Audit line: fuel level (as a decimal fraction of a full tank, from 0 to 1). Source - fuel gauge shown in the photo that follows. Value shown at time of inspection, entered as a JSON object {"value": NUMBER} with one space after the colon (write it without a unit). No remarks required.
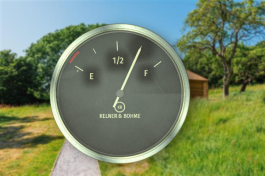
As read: {"value": 0.75}
